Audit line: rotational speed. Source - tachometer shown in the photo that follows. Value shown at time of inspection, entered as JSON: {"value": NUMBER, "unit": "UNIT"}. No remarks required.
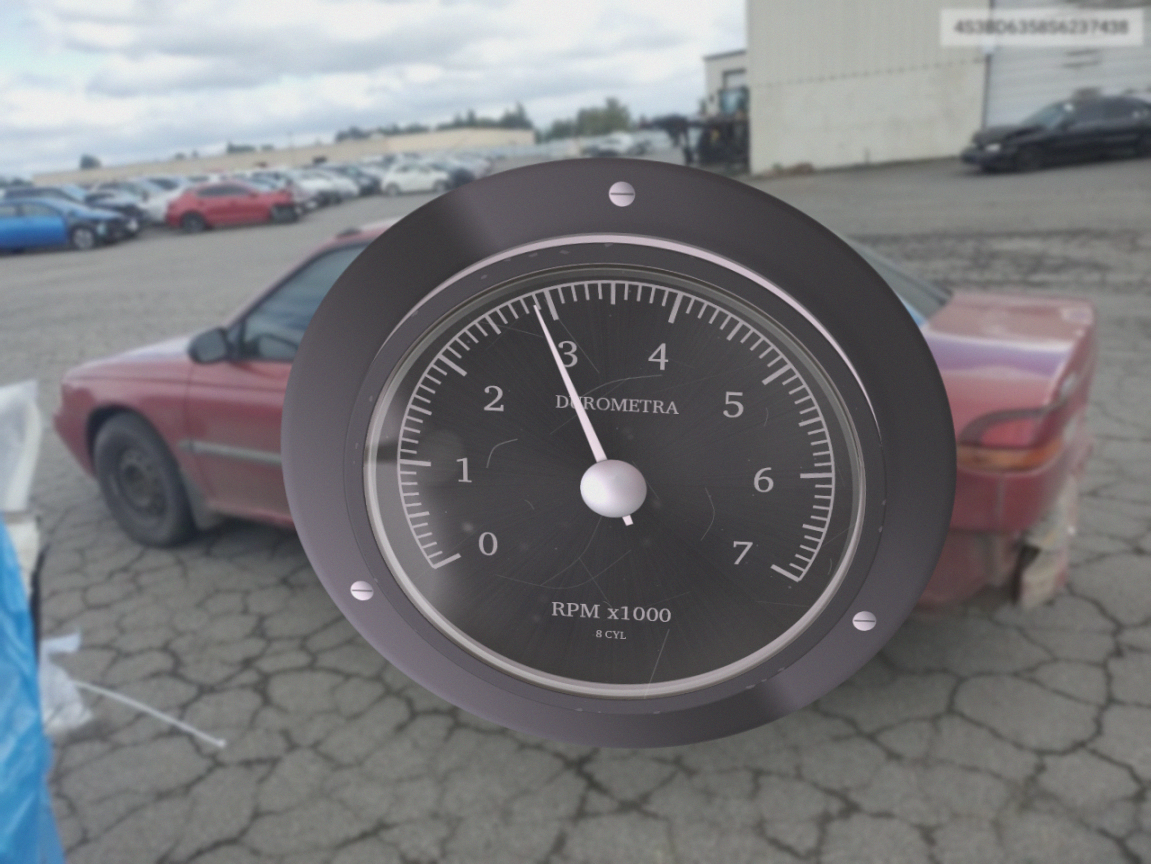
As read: {"value": 2900, "unit": "rpm"}
